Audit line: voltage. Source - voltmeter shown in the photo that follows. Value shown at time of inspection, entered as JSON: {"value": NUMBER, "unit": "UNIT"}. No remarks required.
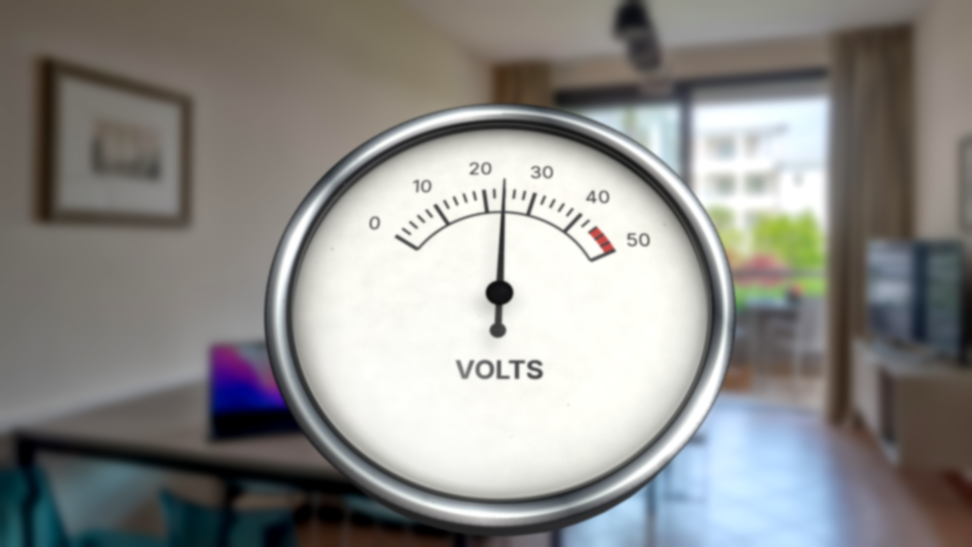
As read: {"value": 24, "unit": "V"}
